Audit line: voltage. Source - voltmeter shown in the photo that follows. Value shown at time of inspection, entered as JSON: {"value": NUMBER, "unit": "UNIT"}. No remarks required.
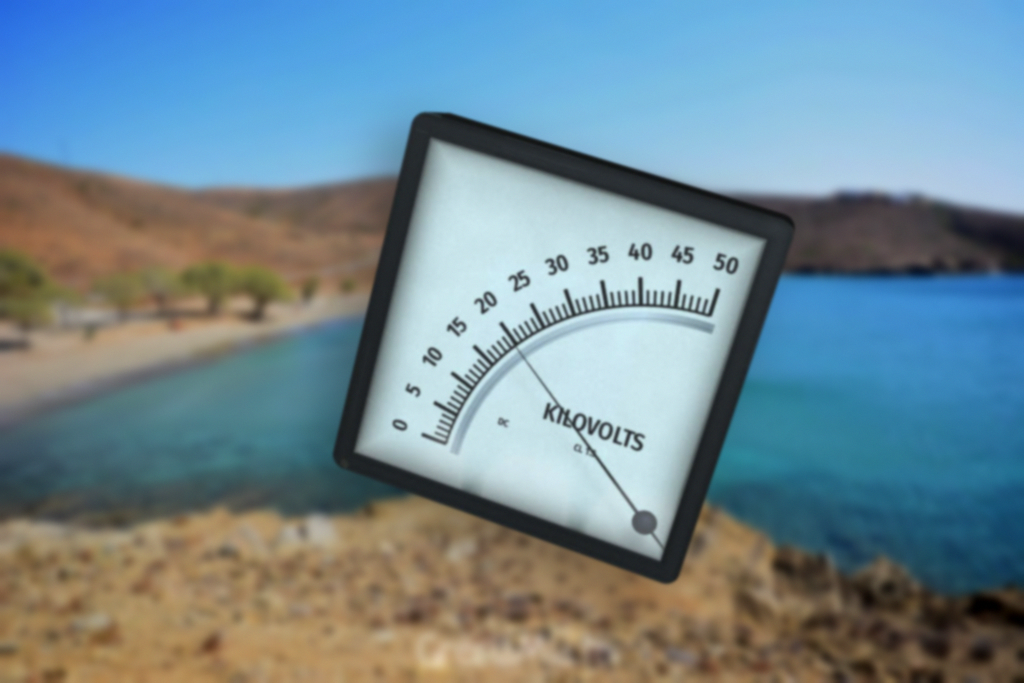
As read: {"value": 20, "unit": "kV"}
